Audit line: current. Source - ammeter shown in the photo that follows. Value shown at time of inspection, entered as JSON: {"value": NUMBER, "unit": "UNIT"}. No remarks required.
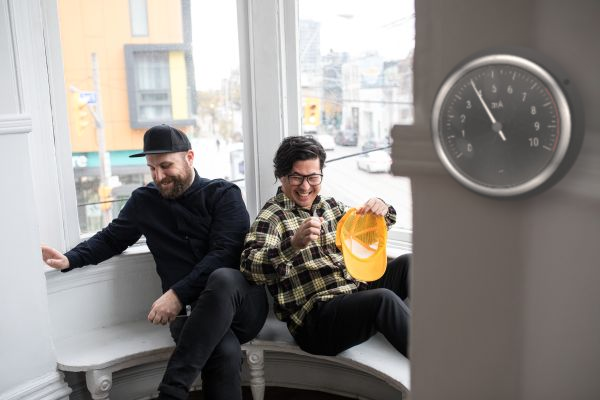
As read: {"value": 4, "unit": "mA"}
